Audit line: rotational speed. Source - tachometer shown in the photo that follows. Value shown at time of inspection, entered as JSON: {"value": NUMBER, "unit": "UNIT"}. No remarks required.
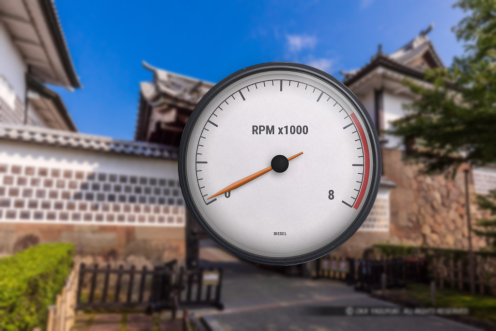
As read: {"value": 100, "unit": "rpm"}
